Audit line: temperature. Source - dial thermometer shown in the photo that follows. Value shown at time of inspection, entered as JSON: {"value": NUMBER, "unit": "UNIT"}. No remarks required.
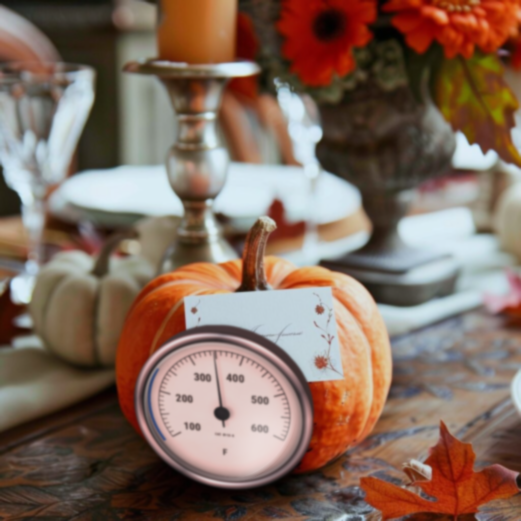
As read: {"value": 350, "unit": "°F"}
